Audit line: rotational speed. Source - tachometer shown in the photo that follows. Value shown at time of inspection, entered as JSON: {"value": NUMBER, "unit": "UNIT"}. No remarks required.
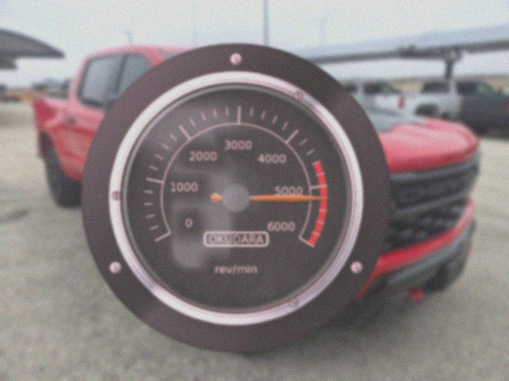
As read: {"value": 5200, "unit": "rpm"}
